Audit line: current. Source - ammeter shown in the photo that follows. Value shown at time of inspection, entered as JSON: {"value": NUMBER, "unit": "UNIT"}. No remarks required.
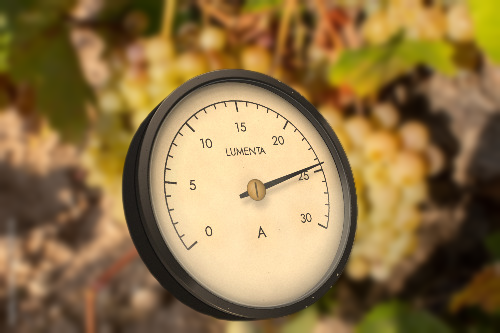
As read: {"value": 24.5, "unit": "A"}
